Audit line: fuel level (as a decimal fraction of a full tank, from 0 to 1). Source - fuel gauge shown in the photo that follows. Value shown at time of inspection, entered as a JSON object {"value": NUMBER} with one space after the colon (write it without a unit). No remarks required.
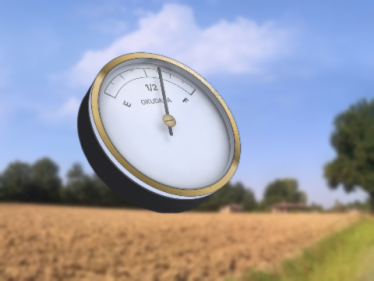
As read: {"value": 0.625}
